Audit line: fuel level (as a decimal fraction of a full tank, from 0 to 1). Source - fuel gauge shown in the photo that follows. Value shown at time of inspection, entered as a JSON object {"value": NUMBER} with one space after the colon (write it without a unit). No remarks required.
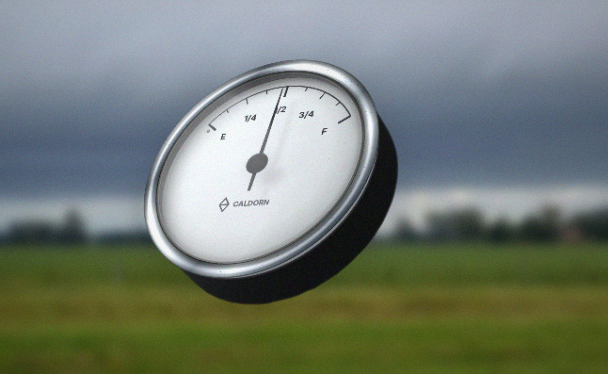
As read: {"value": 0.5}
